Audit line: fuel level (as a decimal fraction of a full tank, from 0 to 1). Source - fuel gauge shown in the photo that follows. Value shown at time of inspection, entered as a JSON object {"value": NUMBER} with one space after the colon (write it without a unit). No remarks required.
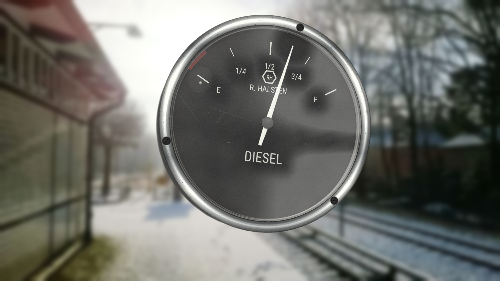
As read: {"value": 0.625}
